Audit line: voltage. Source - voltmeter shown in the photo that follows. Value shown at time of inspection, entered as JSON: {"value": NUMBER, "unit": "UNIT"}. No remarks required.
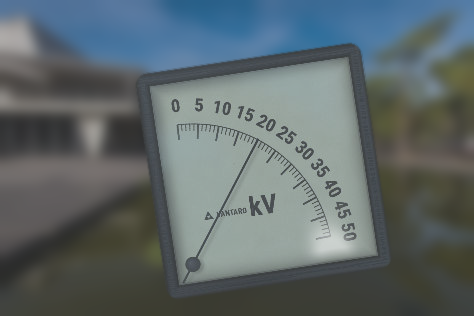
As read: {"value": 20, "unit": "kV"}
